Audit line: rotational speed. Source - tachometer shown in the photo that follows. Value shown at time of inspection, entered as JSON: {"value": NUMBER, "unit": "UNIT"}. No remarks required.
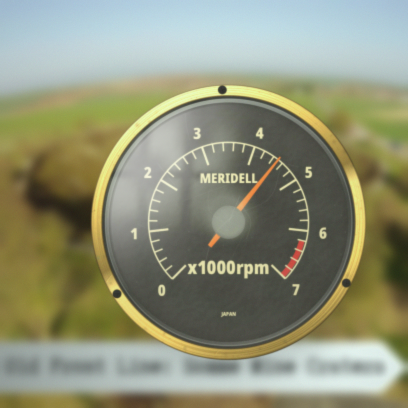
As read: {"value": 4500, "unit": "rpm"}
